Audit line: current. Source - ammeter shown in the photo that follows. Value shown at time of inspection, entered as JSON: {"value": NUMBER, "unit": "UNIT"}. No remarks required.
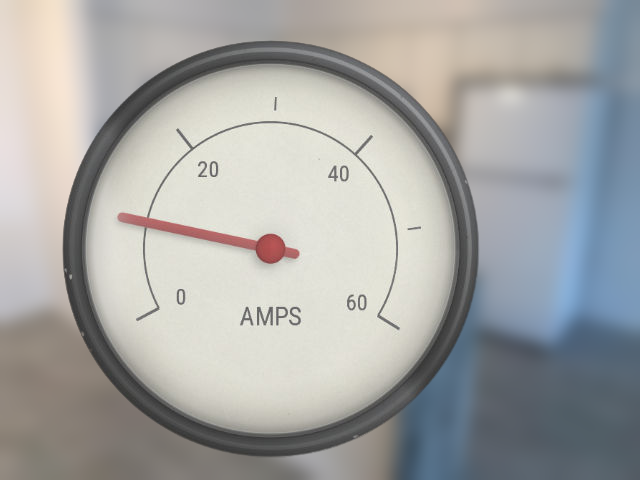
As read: {"value": 10, "unit": "A"}
